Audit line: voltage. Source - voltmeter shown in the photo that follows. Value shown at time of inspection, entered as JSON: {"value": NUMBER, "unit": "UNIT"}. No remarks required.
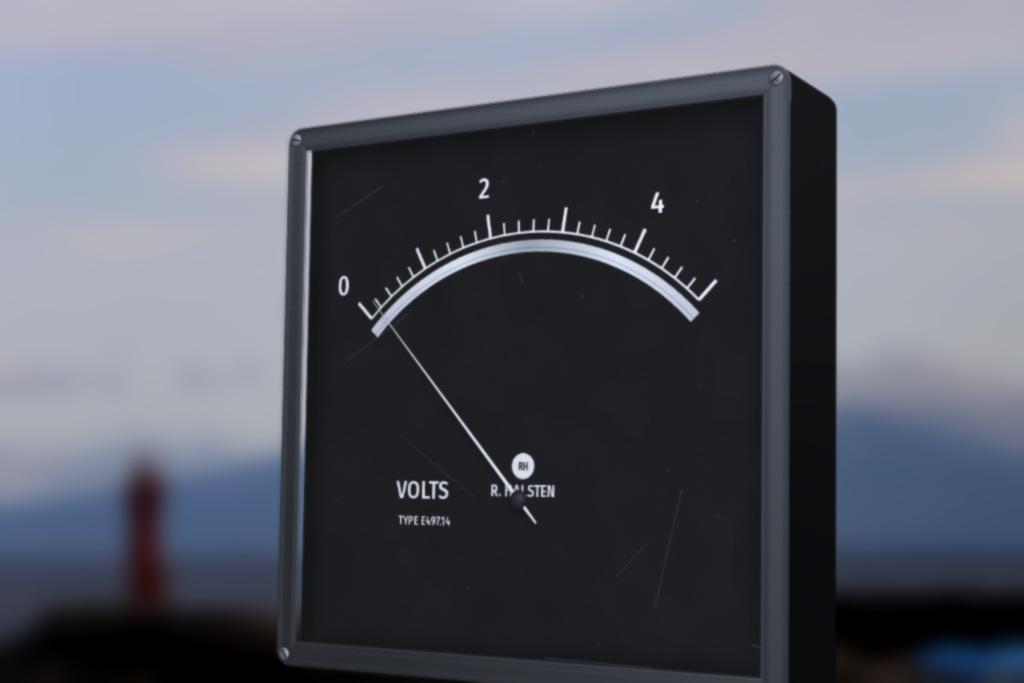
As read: {"value": 0.2, "unit": "V"}
